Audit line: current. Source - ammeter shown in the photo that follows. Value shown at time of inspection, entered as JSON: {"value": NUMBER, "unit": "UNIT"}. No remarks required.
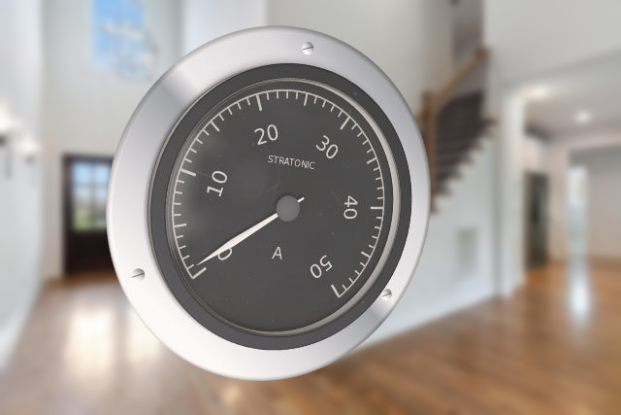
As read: {"value": 1, "unit": "A"}
